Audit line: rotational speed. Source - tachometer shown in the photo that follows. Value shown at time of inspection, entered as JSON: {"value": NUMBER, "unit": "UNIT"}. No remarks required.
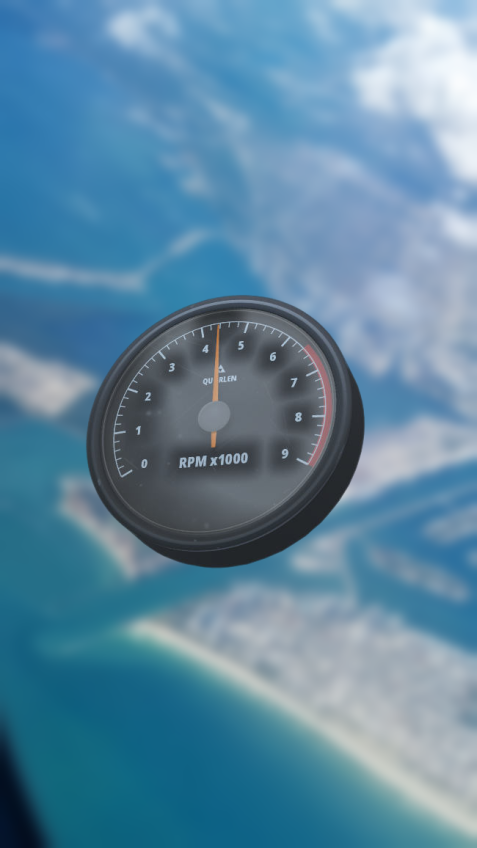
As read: {"value": 4400, "unit": "rpm"}
